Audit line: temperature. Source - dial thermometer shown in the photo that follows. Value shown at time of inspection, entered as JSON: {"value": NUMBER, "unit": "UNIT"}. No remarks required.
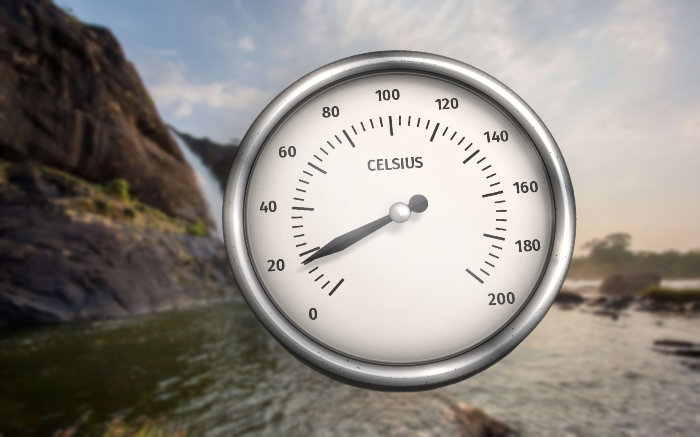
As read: {"value": 16, "unit": "°C"}
